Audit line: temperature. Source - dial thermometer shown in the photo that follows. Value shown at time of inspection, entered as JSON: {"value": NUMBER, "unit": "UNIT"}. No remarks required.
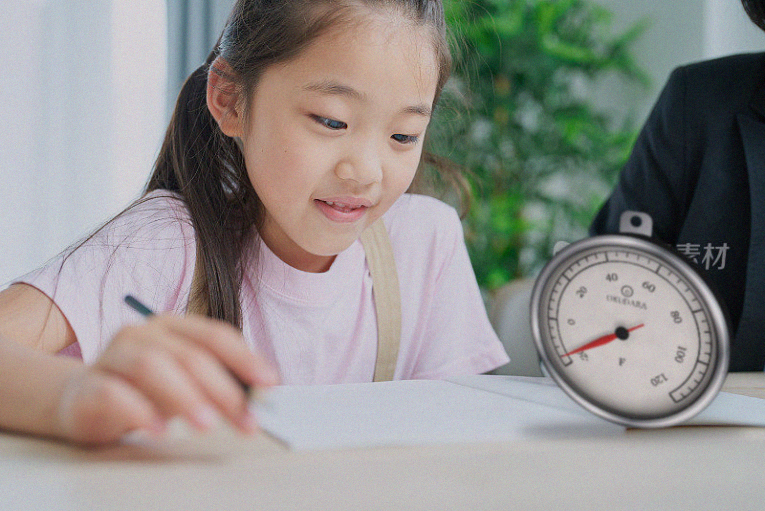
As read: {"value": -16, "unit": "°F"}
